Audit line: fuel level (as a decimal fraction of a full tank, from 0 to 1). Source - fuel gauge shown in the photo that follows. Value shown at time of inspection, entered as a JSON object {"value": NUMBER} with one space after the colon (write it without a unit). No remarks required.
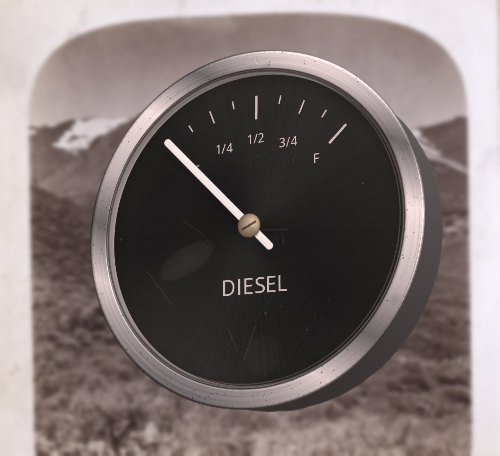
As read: {"value": 0}
